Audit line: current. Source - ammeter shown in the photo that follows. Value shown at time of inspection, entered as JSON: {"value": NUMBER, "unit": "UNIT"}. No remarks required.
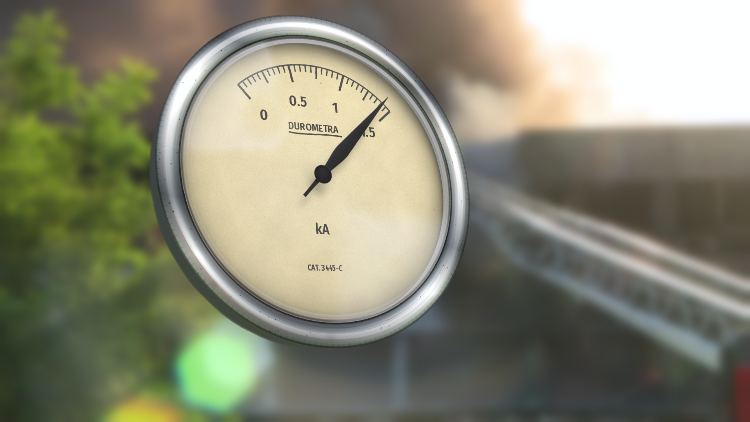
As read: {"value": 1.4, "unit": "kA"}
